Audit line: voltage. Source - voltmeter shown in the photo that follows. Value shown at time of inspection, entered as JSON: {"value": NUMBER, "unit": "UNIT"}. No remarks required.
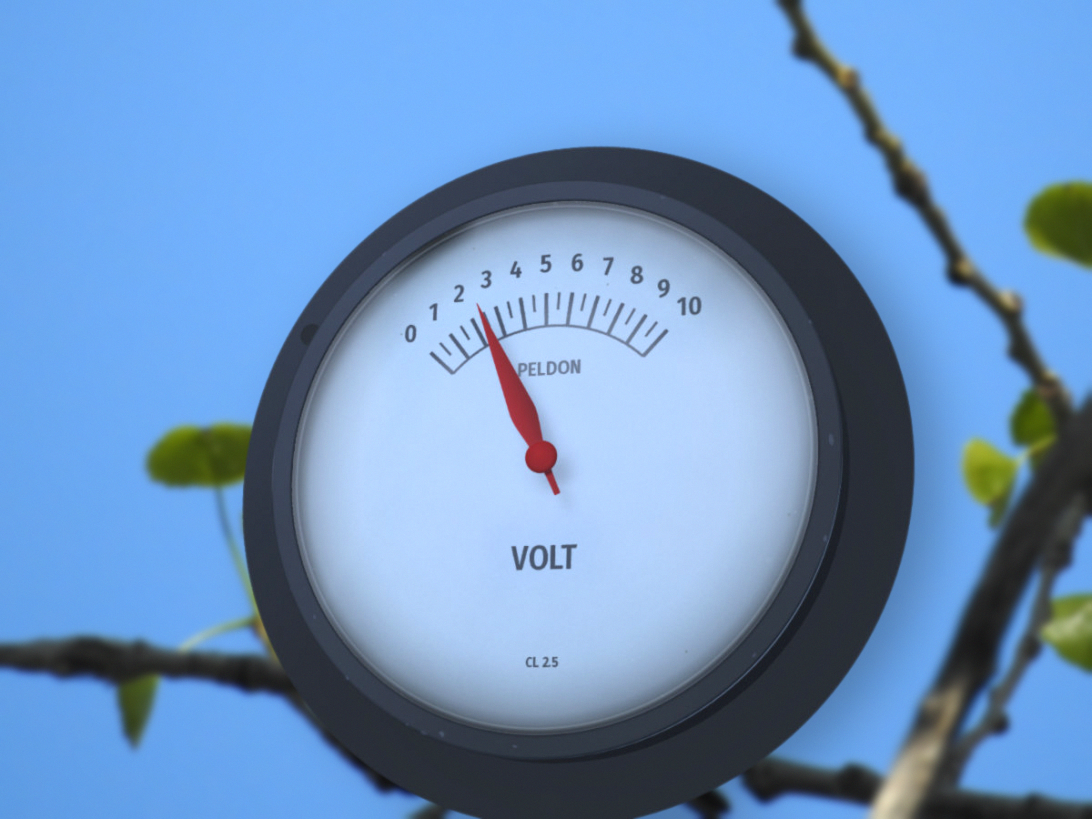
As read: {"value": 2.5, "unit": "V"}
